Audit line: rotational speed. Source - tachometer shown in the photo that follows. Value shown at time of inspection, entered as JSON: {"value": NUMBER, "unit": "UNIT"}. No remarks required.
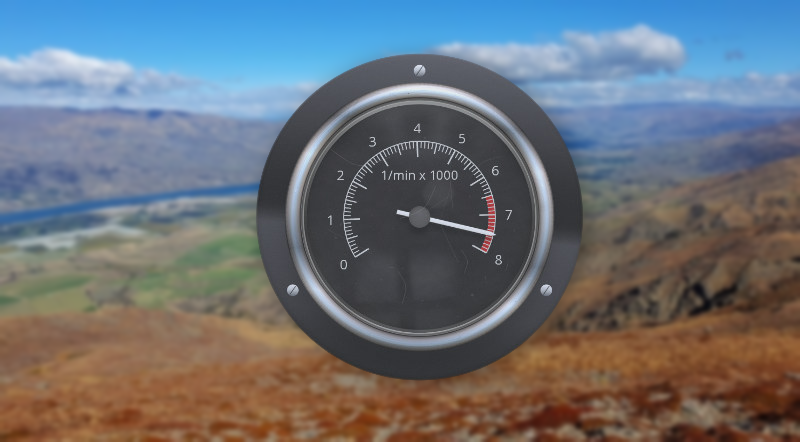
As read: {"value": 7500, "unit": "rpm"}
